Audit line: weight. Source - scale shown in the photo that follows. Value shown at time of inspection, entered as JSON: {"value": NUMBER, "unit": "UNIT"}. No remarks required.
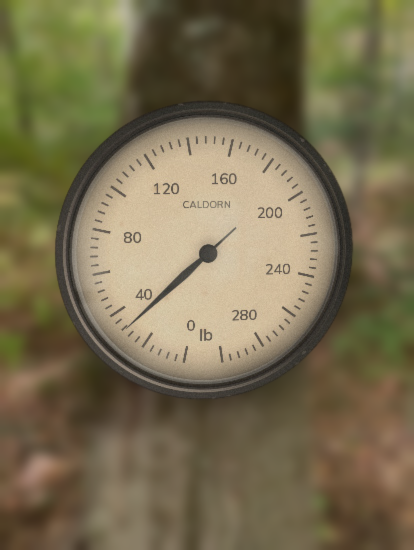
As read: {"value": 32, "unit": "lb"}
